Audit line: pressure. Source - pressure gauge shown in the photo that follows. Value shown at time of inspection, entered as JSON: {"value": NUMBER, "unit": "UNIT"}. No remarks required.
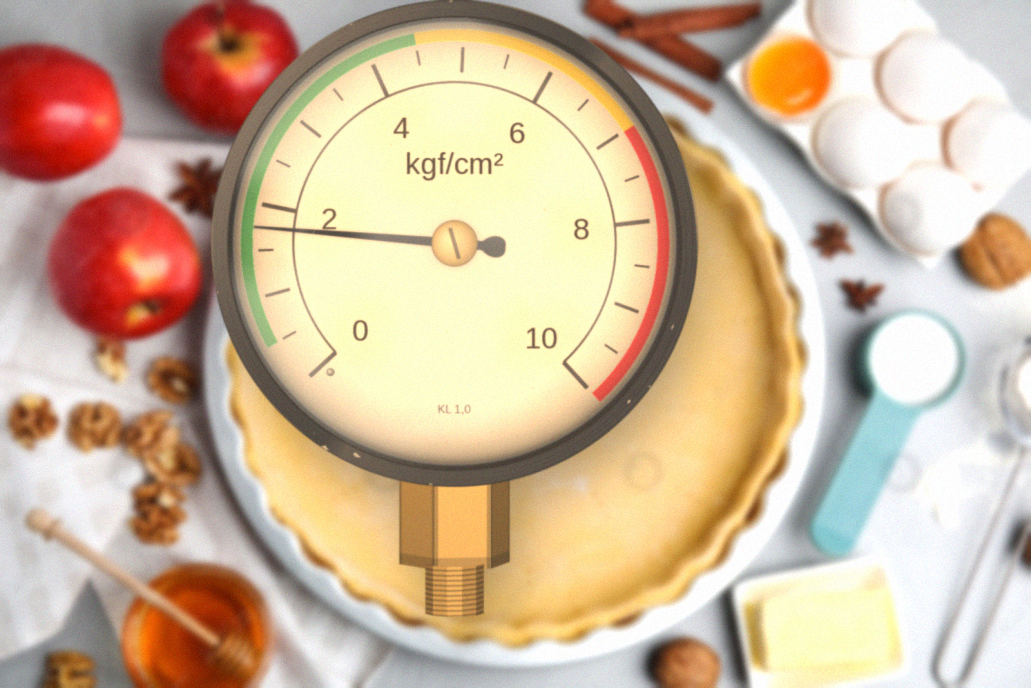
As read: {"value": 1.75, "unit": "kg/cm²"}
